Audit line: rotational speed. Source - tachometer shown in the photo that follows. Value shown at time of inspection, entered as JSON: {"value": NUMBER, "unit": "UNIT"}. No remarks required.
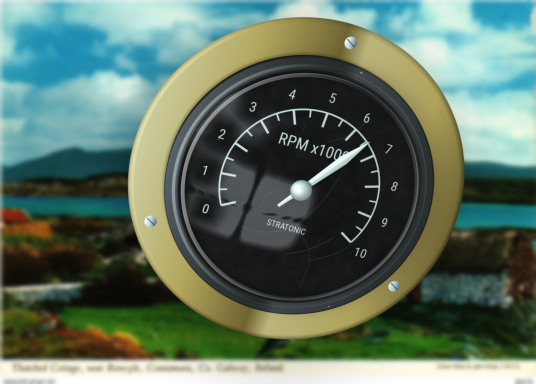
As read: {"value": 6500, "unit": "rpm"}
